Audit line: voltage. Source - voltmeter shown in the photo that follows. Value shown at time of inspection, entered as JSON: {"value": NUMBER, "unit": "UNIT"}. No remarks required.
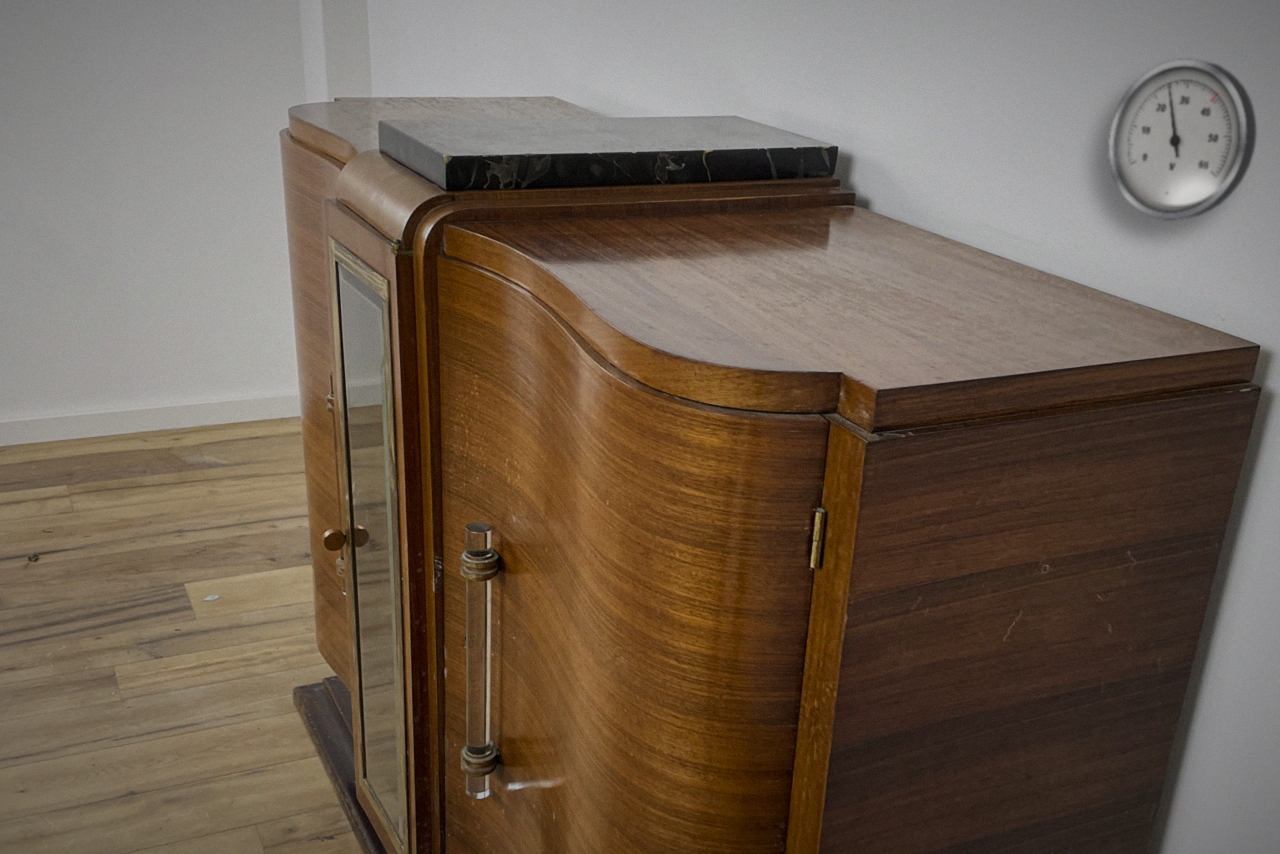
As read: {"value": 25, "unit": "V"}
